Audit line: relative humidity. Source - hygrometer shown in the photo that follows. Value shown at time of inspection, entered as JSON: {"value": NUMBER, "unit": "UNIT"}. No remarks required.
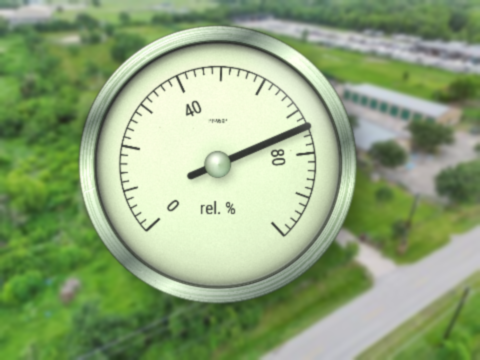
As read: {"value": 74, "unit": "%"}
